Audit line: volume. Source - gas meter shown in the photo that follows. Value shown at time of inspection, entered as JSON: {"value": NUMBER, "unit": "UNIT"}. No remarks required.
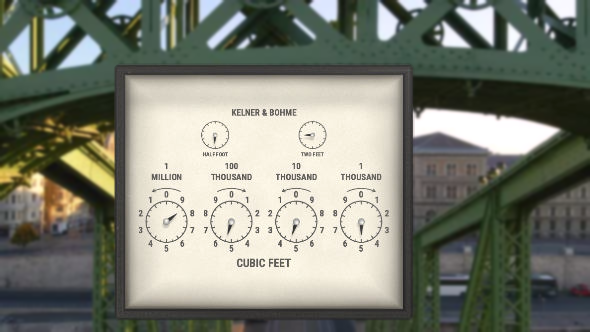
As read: {"value": 854500, "unit": "ft³"}
